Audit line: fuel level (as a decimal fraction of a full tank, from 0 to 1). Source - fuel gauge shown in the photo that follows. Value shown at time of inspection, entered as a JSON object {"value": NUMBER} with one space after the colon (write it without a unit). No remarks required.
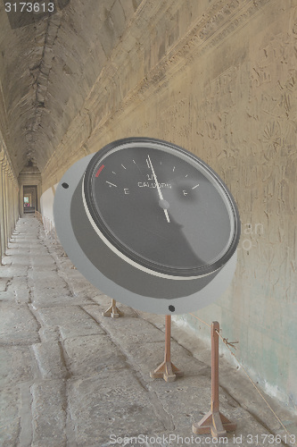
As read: {"value": 0.5}
